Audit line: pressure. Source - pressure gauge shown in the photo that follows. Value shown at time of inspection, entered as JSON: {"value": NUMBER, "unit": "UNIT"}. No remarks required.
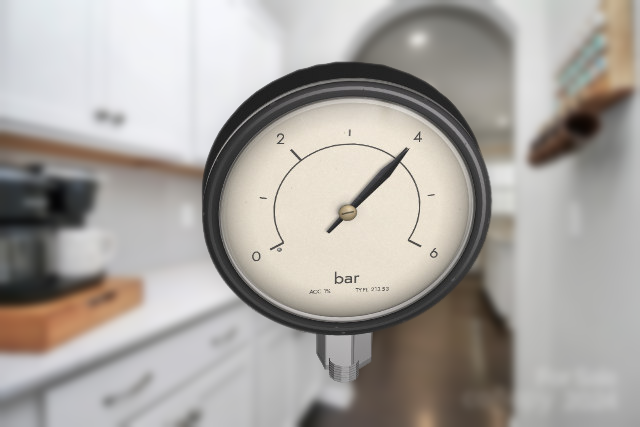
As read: {"value": 4, "unit": "bar"}
